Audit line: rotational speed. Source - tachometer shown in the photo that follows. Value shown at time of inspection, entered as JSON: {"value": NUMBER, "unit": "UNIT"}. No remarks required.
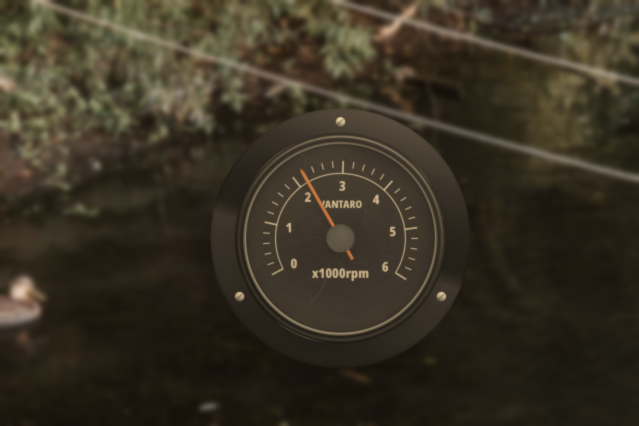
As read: {"value": 2200, "unit": "rpm"}
